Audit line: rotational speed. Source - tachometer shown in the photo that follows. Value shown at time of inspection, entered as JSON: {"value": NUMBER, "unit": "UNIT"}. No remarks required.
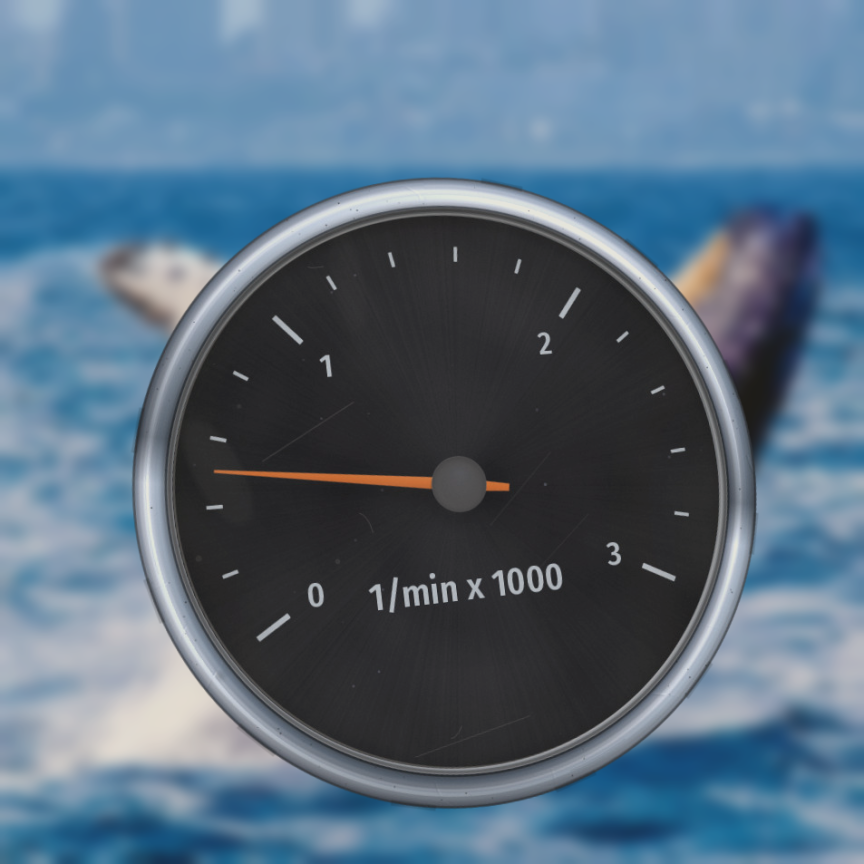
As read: {"value": 500, "unit": "rpm"}
